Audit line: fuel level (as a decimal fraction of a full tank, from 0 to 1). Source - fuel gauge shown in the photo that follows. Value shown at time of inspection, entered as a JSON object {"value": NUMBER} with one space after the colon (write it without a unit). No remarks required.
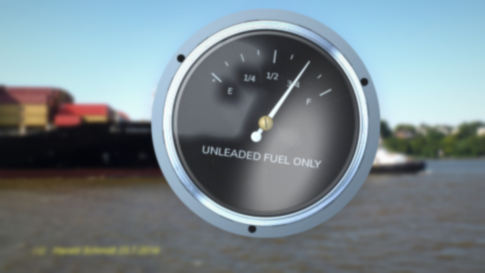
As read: {"value": 0.75}
